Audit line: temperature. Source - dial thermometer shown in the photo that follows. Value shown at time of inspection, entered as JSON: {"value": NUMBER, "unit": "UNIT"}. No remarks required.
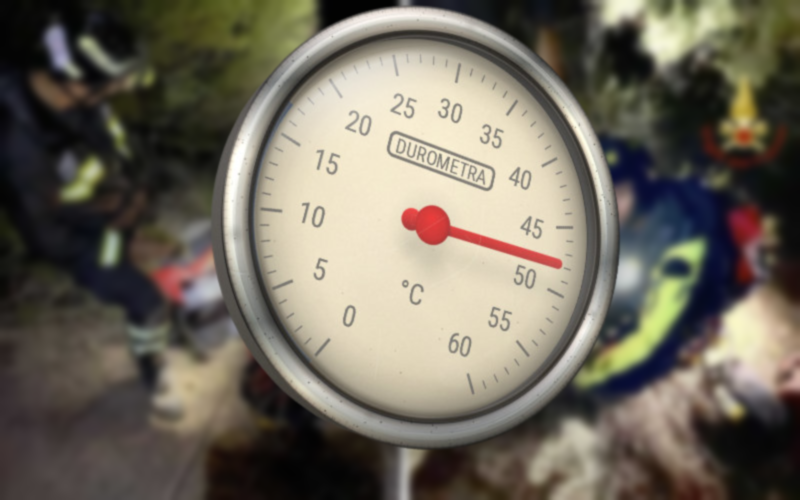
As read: {"value": 48, "unit": "°C"}
